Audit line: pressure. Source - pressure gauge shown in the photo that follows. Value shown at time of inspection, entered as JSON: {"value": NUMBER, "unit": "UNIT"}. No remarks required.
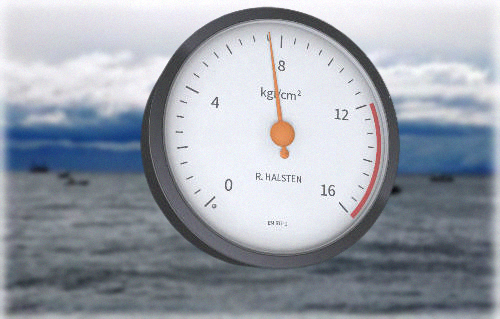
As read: {"value": 7.5, "unit": "kg/cm²"}
